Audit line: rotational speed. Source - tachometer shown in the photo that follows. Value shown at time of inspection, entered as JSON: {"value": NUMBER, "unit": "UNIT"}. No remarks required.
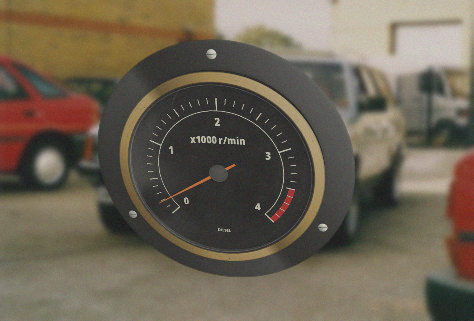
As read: {"value": 200, "unit": "rpm"}
